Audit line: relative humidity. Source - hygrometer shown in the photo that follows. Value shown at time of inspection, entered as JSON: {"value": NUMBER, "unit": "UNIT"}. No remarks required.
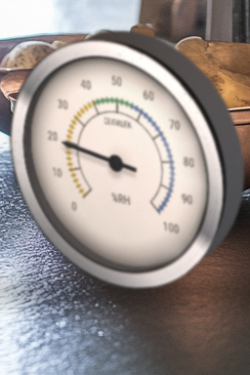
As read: {"value": 20, "unit": "%"}
